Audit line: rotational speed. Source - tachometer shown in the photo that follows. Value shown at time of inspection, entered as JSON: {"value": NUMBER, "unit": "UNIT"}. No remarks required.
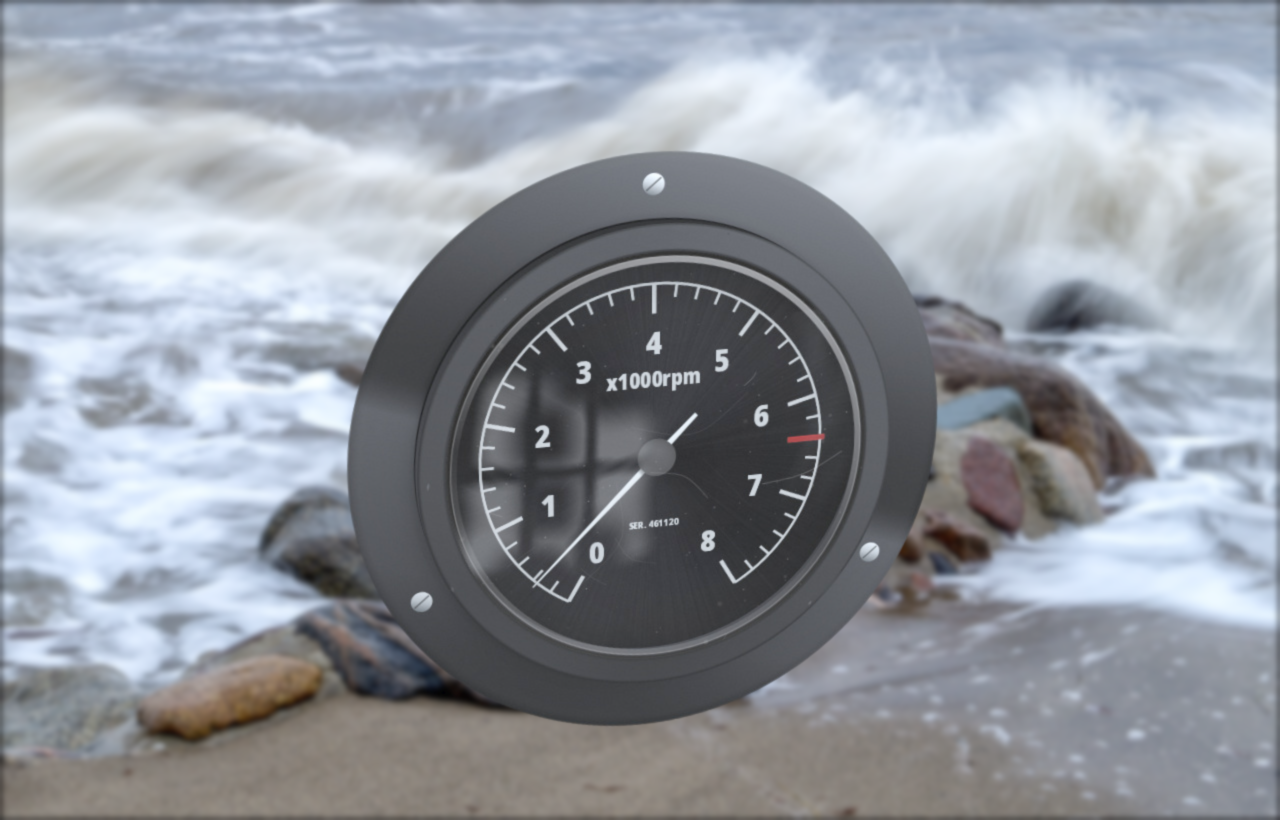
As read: {"value": 400, "unit": "rpm"}
